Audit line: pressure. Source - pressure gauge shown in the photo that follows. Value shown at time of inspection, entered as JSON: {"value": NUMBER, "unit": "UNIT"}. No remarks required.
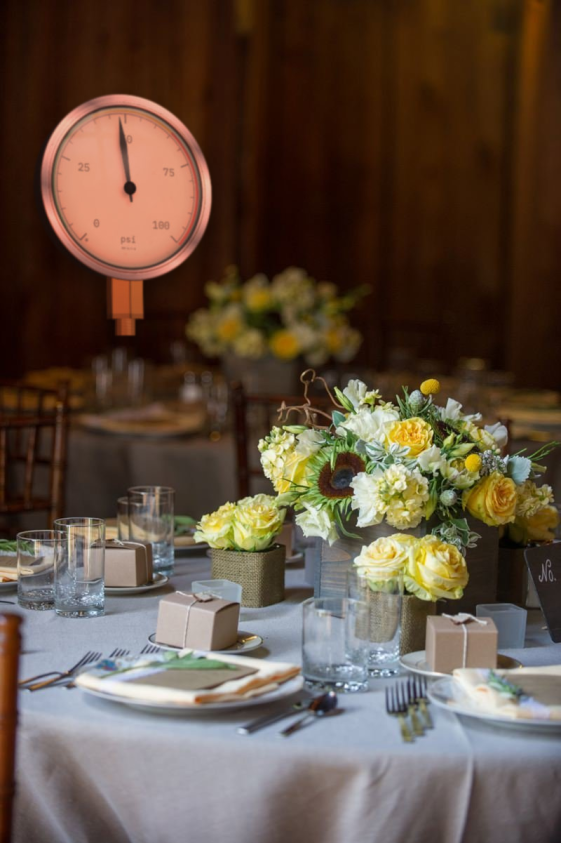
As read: {"value": 47.5, "unit": "psi"}
